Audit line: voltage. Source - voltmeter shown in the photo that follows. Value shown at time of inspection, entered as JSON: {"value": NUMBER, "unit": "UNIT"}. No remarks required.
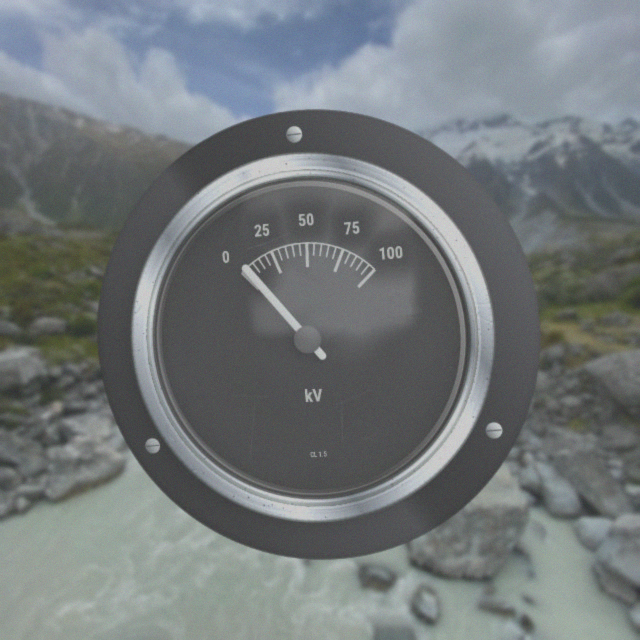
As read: {"value": 5, "unit": "kV"}
